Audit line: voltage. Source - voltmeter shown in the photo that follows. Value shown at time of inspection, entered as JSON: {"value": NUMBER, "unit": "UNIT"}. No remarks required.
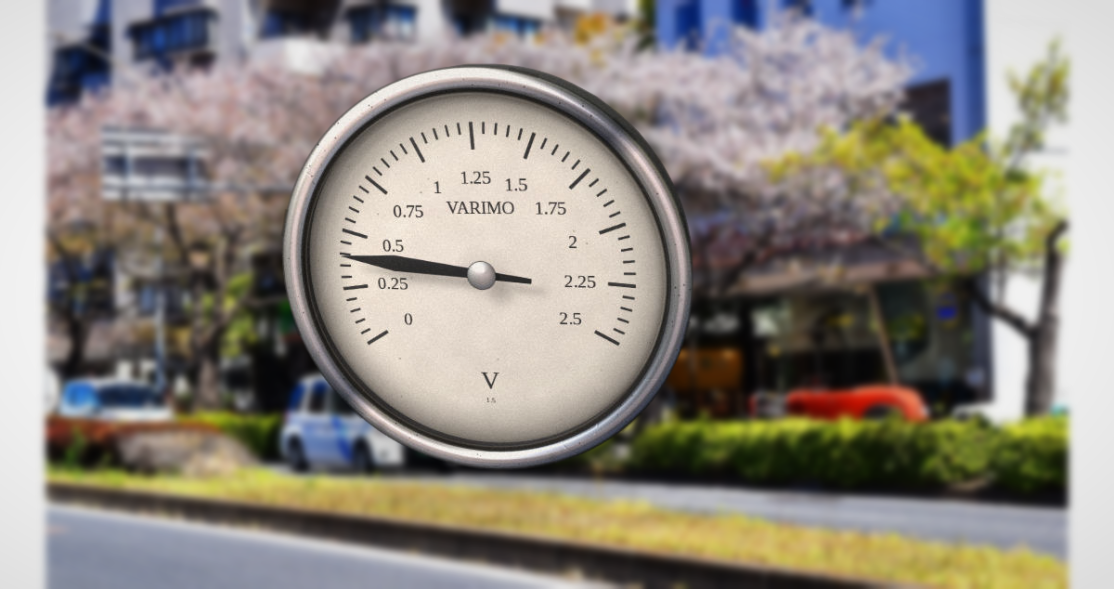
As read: {"value": 0.4, "unit": "V"}
